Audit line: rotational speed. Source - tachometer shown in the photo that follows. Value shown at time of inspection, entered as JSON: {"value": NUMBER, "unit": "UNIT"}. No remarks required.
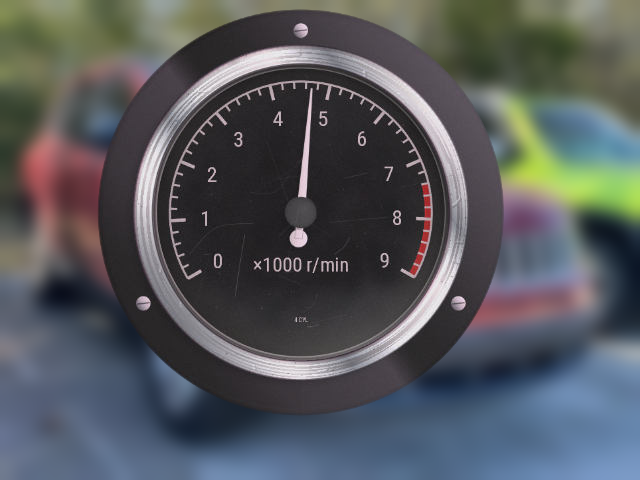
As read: {"value": 4700, "unit": "rpm"}
